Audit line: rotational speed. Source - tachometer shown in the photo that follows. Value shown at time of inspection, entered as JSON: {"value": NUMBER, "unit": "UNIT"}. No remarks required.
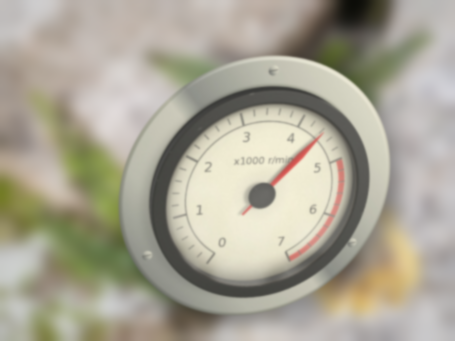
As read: {"value": 4400, "unit": "rpm"}
